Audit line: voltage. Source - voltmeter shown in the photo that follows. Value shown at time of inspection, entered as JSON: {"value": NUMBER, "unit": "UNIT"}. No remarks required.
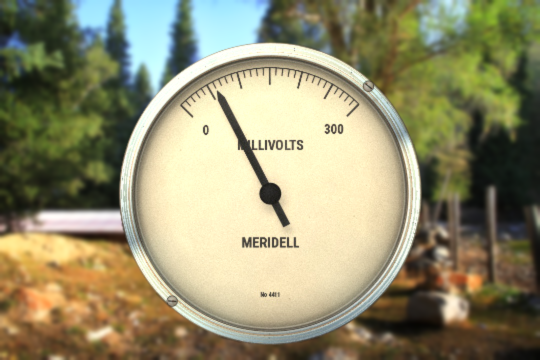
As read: {"value": 60, "unit": "mV"}
